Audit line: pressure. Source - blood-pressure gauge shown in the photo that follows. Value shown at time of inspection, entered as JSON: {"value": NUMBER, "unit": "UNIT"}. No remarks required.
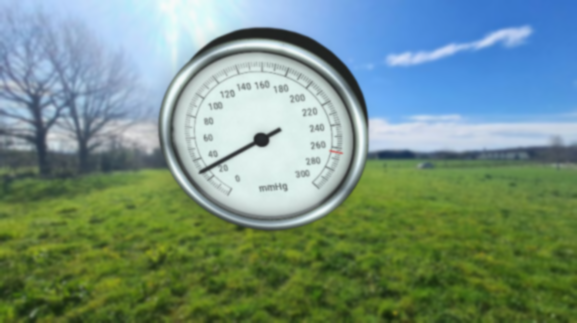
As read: {"value": 30, "unit": "mmHg"}
